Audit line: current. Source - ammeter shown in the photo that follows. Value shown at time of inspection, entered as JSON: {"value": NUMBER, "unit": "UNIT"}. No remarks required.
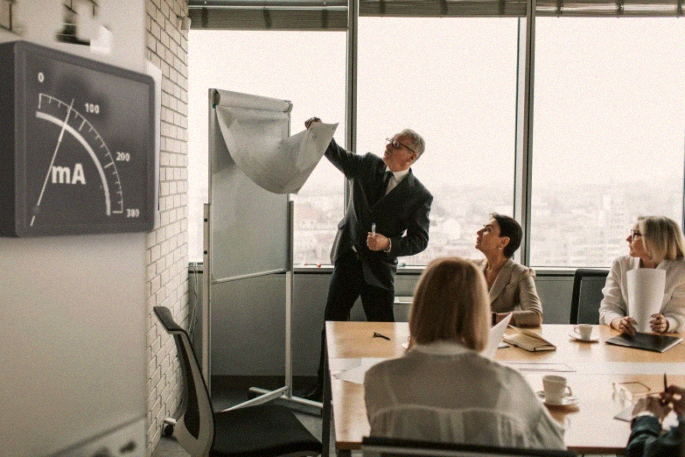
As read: {"value": 60, "unit": "mA"}
